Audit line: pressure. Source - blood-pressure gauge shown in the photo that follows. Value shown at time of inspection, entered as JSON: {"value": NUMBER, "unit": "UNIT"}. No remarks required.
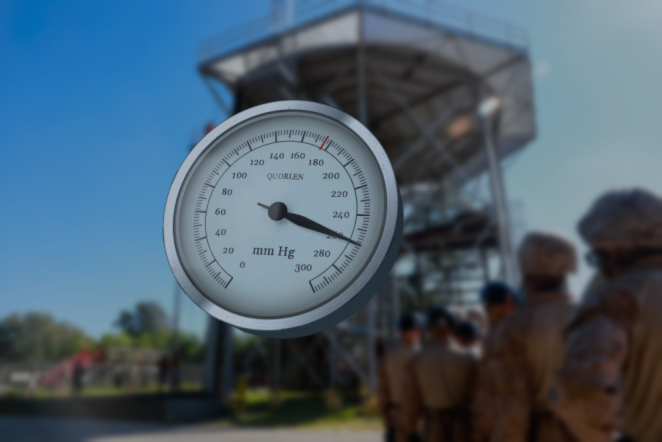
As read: {"value": 260, "unit": "mmHg"}
